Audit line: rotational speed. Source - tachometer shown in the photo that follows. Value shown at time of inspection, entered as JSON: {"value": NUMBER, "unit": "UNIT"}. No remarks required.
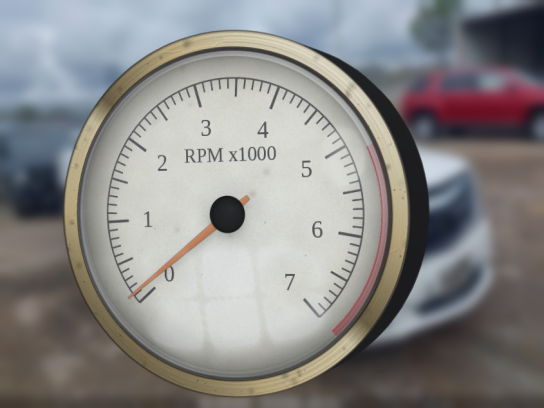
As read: {"value": 100, "unit": "rpm"}
